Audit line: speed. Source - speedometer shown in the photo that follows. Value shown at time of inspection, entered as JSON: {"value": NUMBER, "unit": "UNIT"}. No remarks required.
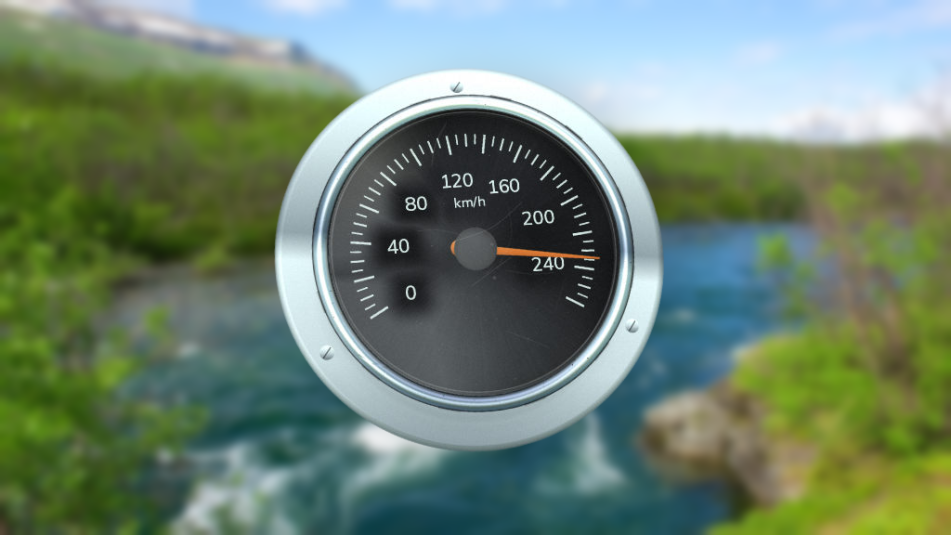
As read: {"value": 235, "unit": "km/h"}
